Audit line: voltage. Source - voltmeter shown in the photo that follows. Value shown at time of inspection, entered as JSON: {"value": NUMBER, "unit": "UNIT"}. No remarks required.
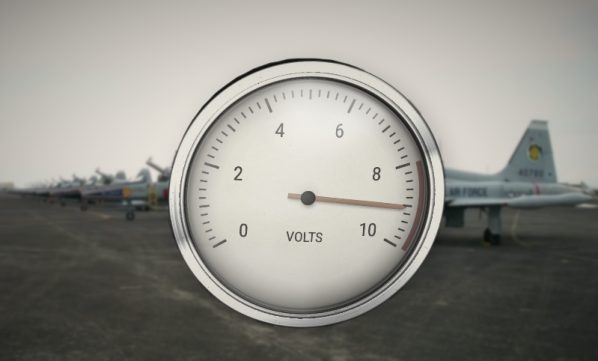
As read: {"value": 9, "unit": "V"}
